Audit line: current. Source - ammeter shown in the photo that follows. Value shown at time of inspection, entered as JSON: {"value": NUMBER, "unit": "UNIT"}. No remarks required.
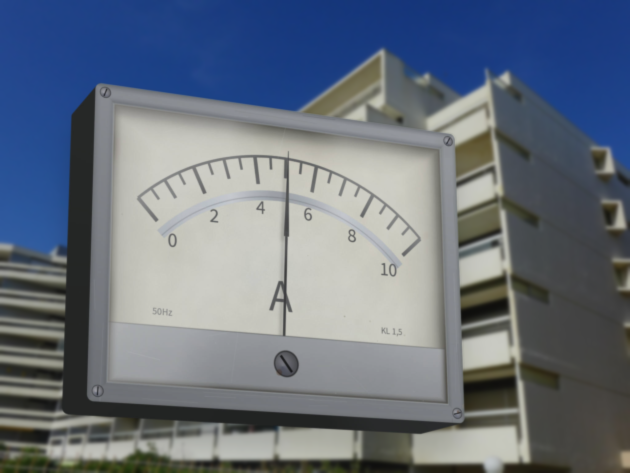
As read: {"value": 5, "unit": "A"}
